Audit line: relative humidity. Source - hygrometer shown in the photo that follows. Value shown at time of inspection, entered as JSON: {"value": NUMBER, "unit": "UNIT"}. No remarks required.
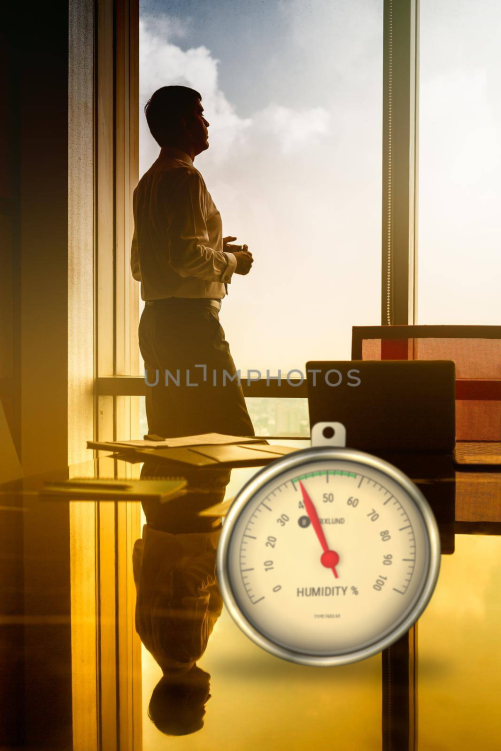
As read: {"value": 42, "unit": "%"}
